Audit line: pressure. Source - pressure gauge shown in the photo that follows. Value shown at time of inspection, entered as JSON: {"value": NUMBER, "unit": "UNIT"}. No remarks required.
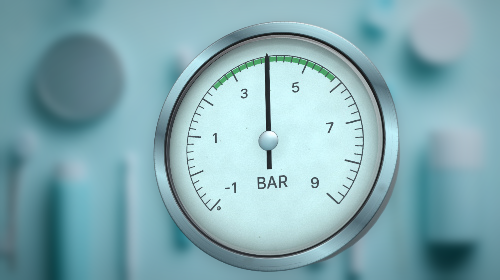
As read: {"value": 4, "unit": "bar"}
